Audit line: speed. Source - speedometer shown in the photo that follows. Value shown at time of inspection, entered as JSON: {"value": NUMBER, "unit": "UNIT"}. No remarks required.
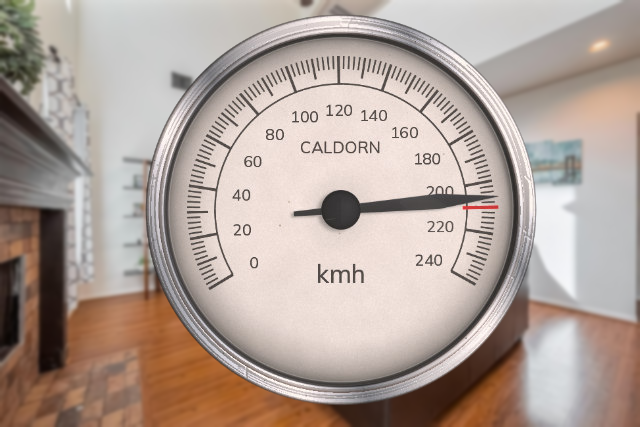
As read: {"value": 206, "unit": "km/h"}
